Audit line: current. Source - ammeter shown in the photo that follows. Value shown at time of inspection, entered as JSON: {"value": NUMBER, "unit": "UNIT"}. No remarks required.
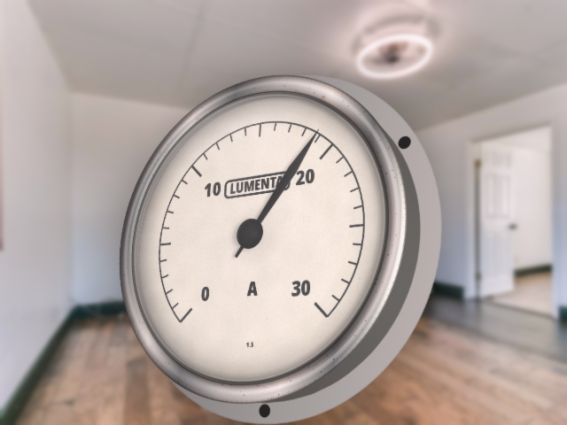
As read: {"value": 19, "unit": "A"}
